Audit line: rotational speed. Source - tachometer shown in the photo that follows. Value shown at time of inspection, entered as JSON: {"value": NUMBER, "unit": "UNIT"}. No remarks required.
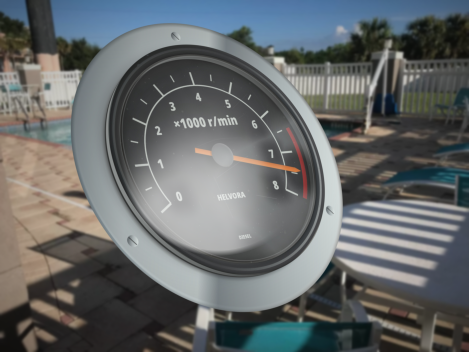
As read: {"value": 7500, "unit": "rpm"}
